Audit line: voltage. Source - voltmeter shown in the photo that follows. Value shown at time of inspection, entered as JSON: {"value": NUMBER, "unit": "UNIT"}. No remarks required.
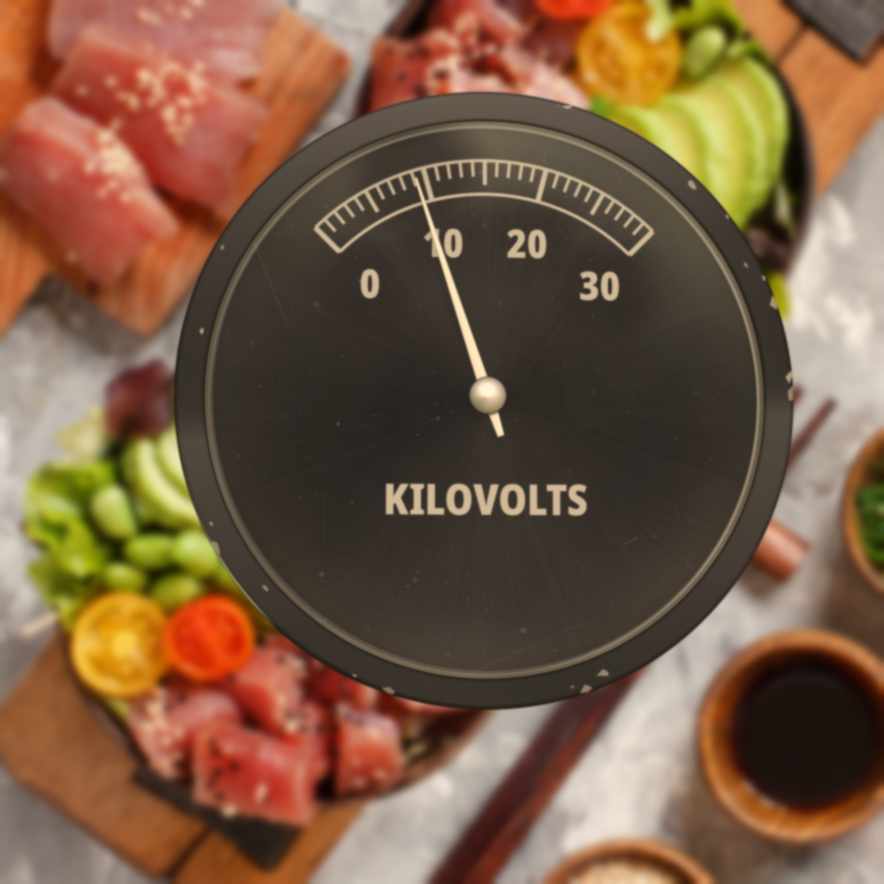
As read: {"value": 9, "unit": "kV"}
